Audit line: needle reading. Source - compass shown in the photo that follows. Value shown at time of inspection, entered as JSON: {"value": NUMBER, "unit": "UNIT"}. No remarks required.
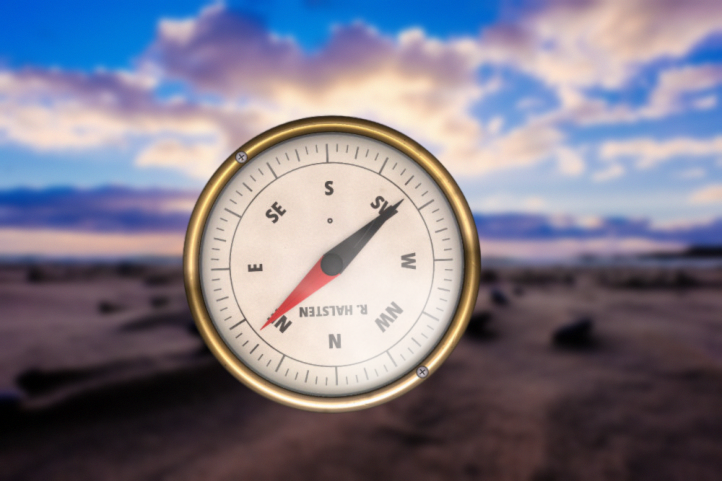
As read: {"value": 50, "unit": "°"}
